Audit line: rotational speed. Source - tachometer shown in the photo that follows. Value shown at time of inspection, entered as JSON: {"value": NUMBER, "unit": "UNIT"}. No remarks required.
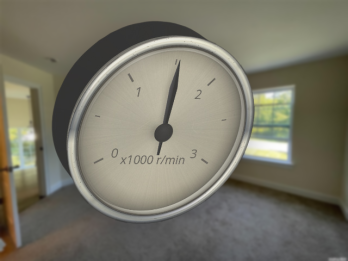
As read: {"value": 1500, "unit": "rpm"}
